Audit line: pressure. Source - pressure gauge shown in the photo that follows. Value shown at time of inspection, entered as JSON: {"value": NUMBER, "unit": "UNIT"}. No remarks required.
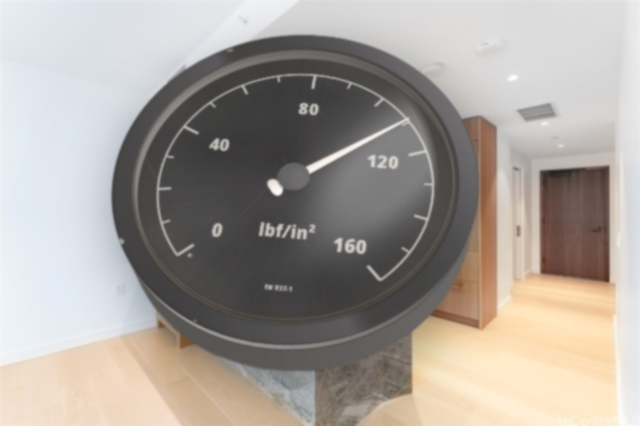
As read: {"value": 110, "unit": "psi"}
